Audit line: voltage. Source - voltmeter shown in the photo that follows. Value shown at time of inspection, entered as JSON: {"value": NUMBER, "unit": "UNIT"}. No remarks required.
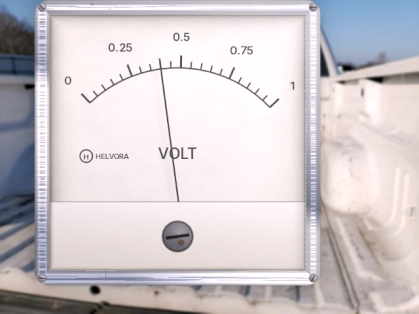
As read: {"value": 0.4, "unit": "V"}
